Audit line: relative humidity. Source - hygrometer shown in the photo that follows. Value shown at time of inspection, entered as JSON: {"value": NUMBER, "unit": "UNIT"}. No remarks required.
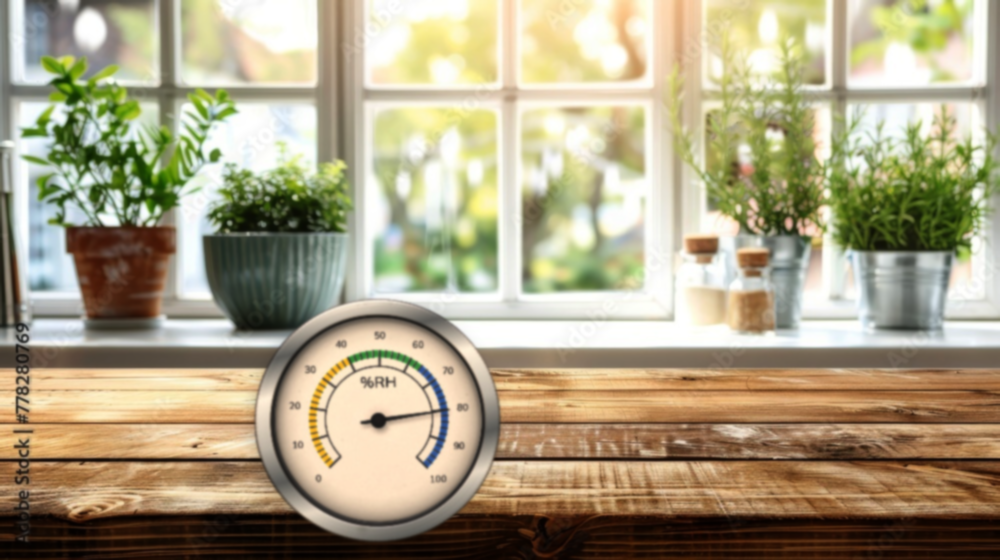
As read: {"value": 80, "unit": "%"}
